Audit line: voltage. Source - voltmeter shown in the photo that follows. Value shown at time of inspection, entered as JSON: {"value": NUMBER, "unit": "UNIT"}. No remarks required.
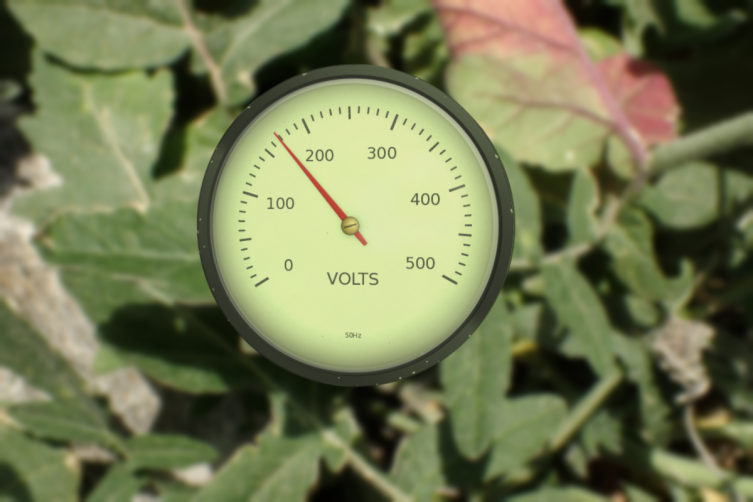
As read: {"value": 170, "unit": "V"}
